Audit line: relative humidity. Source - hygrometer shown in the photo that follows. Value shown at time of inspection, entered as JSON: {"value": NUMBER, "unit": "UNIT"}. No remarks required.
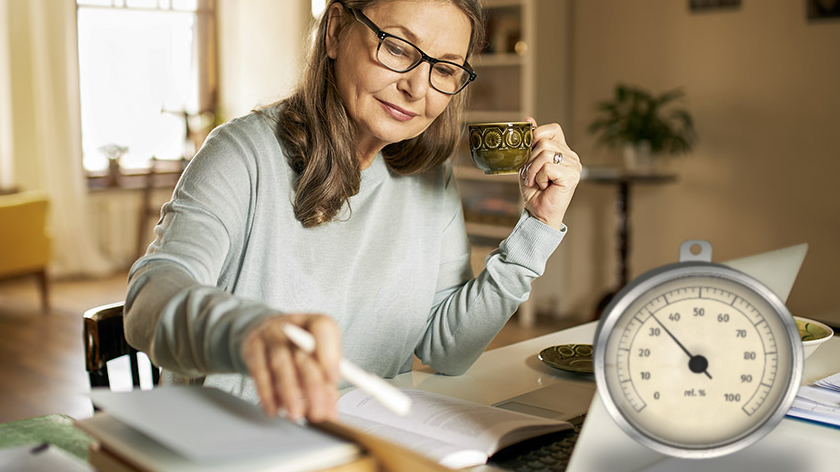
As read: {"value": 34, "unit": "%"}
